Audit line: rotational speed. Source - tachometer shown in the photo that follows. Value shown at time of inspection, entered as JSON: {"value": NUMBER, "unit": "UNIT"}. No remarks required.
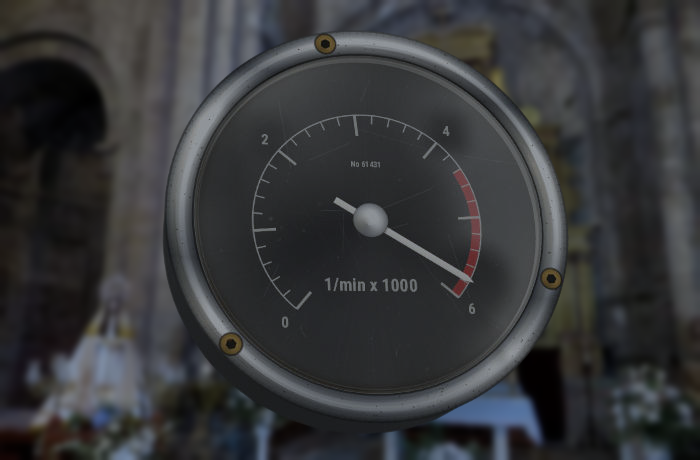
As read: {"value": 5800, "unit": "rpm"}
